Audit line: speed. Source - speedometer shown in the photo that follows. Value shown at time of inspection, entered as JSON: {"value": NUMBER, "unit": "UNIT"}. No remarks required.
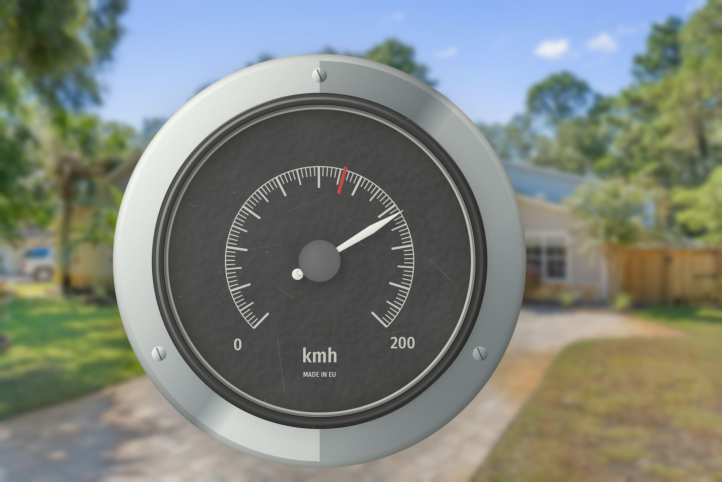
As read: {"value": 144, "unit": "km/h"}
